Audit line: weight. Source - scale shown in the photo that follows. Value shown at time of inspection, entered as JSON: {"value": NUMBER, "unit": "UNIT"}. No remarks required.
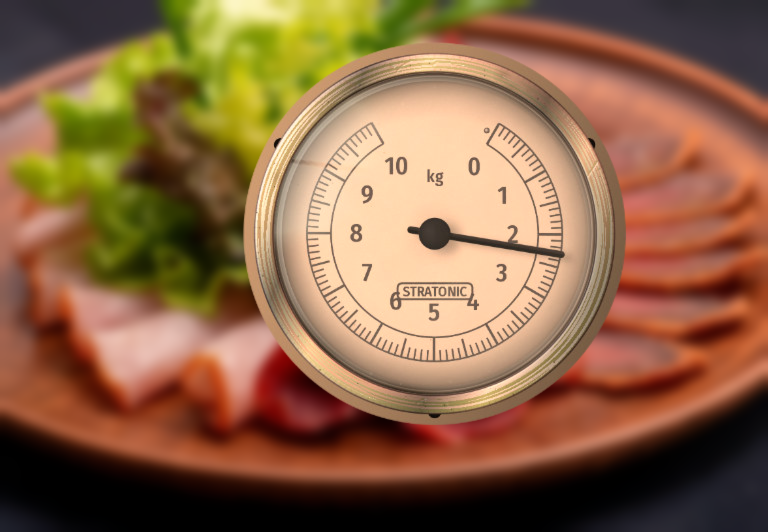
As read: {"value": 2.3, "unit": "kg"}
